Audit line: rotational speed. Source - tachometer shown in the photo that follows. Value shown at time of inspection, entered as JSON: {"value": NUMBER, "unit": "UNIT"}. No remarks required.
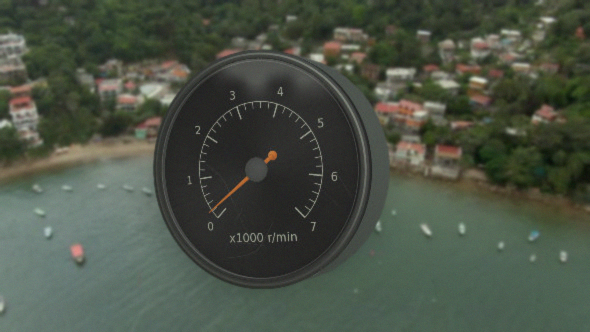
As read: {"value": 200, "unit": "rpm"}
